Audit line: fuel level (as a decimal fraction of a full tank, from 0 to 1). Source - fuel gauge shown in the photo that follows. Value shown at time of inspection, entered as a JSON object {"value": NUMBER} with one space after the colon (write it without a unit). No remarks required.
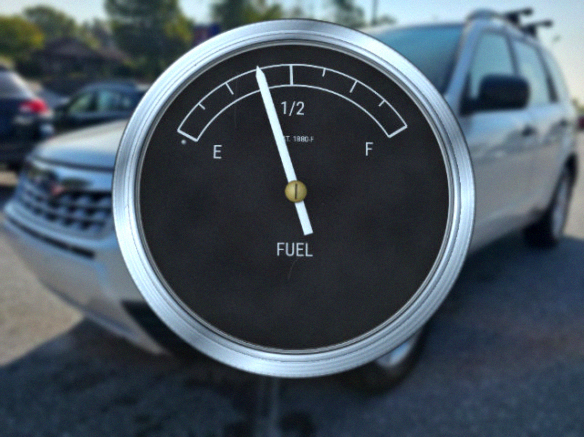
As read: {"value": 0.375}
